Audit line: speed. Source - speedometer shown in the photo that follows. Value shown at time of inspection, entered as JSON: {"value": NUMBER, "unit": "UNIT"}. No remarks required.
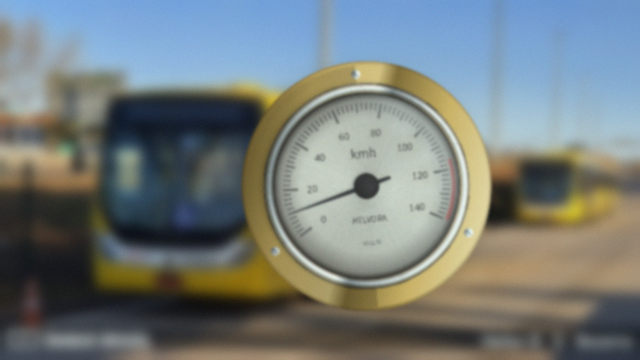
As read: {"value": 10, "unit": "km/h"}
